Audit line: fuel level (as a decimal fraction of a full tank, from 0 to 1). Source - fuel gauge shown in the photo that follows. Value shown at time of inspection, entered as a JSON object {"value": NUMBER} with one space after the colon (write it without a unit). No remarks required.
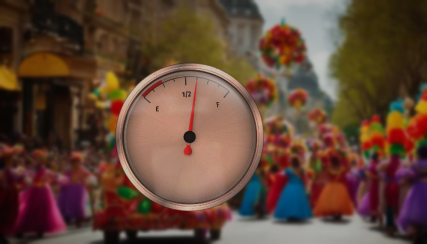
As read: {"value": 0.625}
